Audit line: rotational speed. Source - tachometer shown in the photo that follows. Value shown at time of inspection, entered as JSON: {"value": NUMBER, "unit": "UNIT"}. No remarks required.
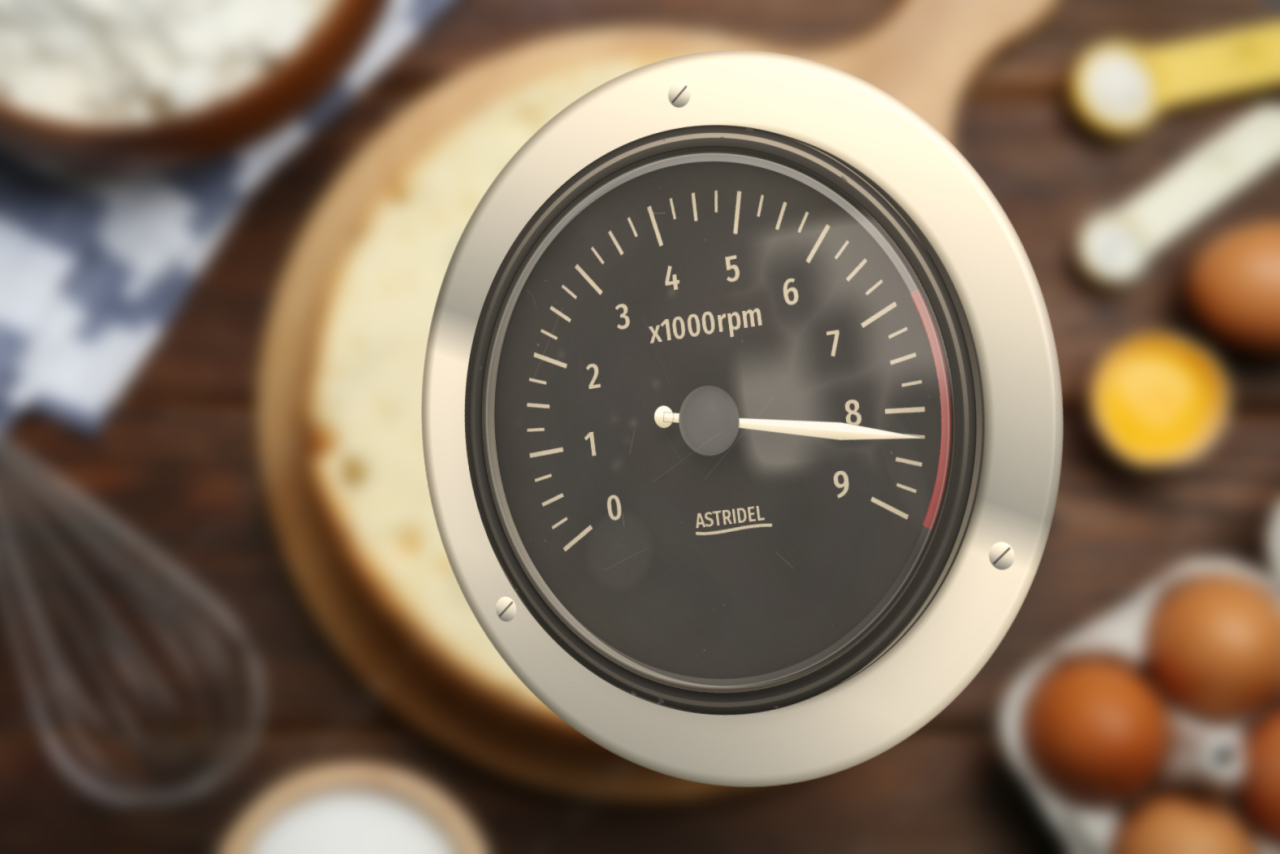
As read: {"value": 8250, "unit": "rpm"}
